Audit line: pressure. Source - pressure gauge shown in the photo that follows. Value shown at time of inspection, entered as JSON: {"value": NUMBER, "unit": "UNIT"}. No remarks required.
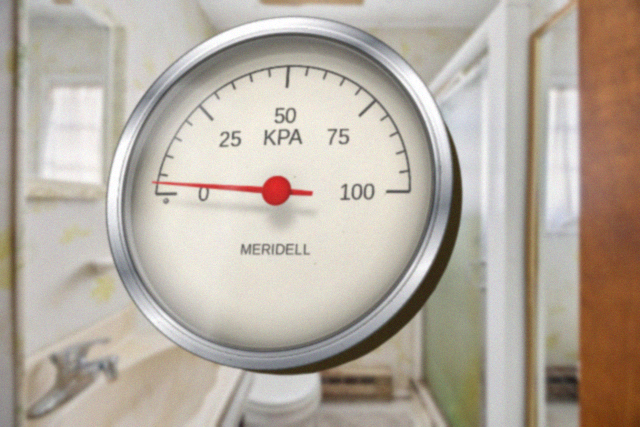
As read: {"value": 2.5, "unit": "kPa"}
